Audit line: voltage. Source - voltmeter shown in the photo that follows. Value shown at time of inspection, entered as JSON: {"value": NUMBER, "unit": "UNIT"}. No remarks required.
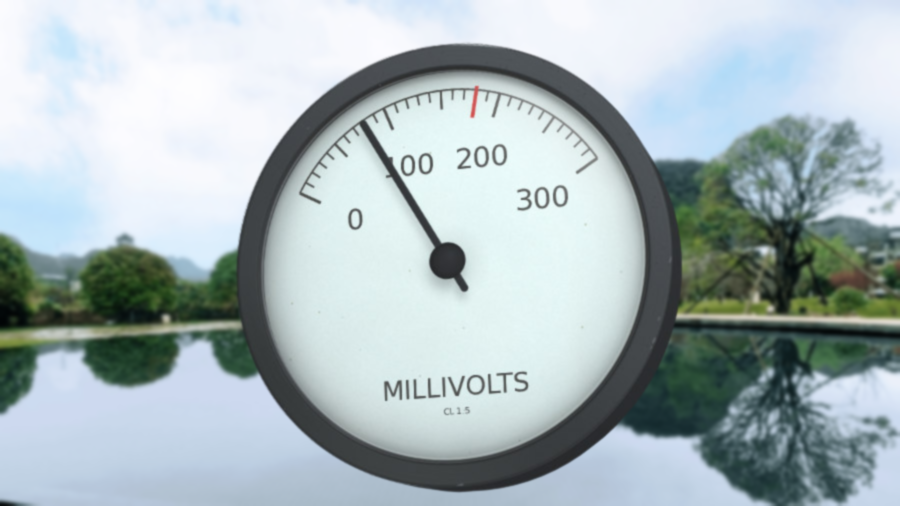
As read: {"value": 80, "unit": "mV"}
